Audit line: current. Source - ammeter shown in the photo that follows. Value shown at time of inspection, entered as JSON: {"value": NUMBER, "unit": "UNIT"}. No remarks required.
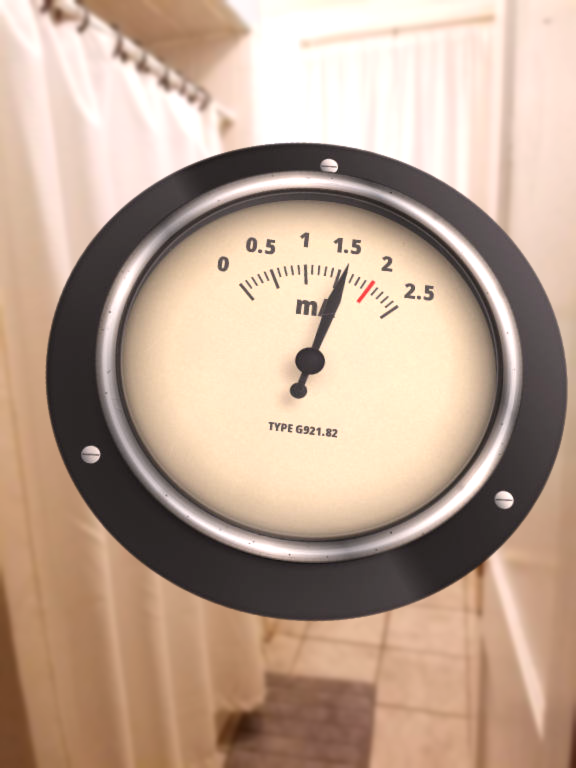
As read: {"value": 1.6, "unit": "mA"}
